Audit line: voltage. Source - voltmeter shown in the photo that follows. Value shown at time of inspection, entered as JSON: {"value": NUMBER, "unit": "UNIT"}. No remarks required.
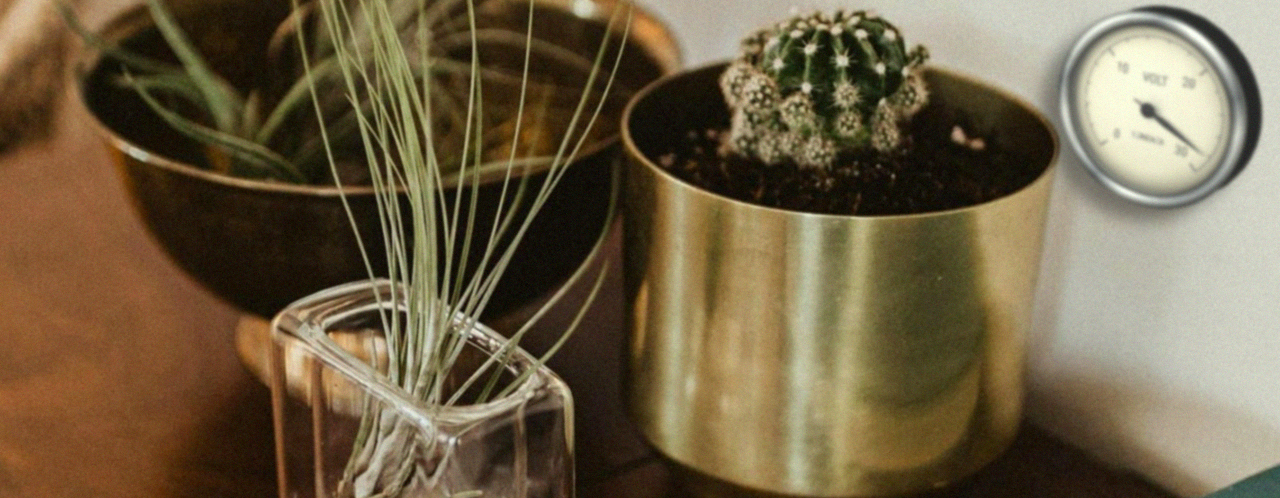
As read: {"value": 28, "unit": "V"}
